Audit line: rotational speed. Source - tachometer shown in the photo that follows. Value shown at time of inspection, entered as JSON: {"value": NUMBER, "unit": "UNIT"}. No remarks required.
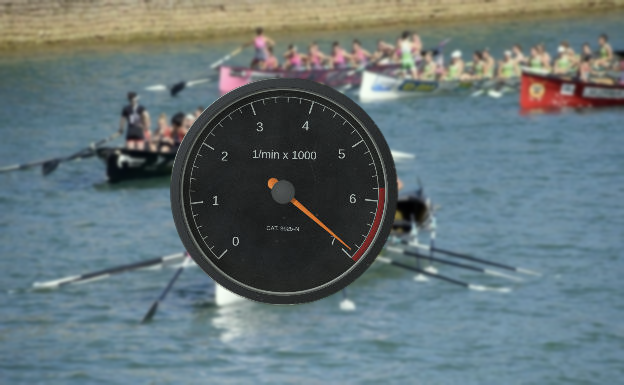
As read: {"value": 6900, "unit": "rpm"}
